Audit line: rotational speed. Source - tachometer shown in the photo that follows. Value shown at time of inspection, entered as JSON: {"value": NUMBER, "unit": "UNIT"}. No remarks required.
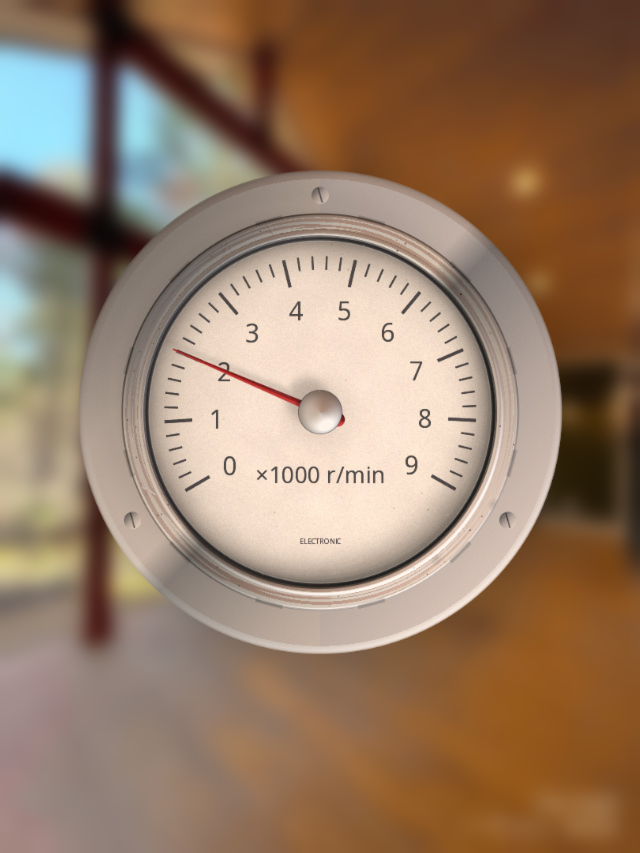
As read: {"value": 2000, "unit": "rpm"}
